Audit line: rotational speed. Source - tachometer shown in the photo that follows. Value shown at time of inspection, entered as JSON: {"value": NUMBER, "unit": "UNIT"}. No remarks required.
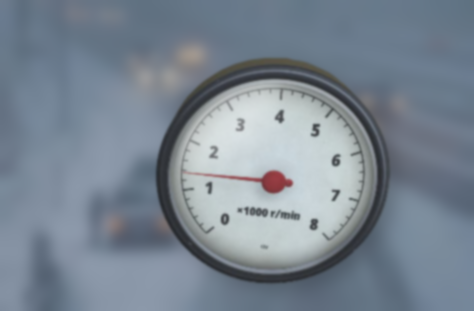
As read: {"value": 1400, "unit": "rpm"}
